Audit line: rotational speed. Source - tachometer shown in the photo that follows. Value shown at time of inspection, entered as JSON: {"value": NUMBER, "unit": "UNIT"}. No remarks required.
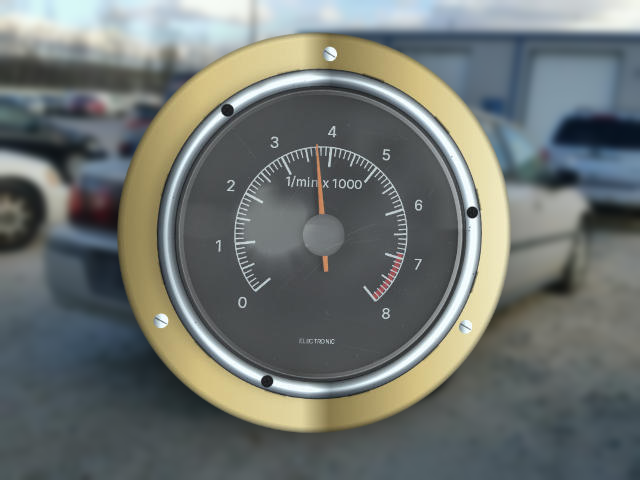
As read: {"value": 3700, "unit": "rpm"}
